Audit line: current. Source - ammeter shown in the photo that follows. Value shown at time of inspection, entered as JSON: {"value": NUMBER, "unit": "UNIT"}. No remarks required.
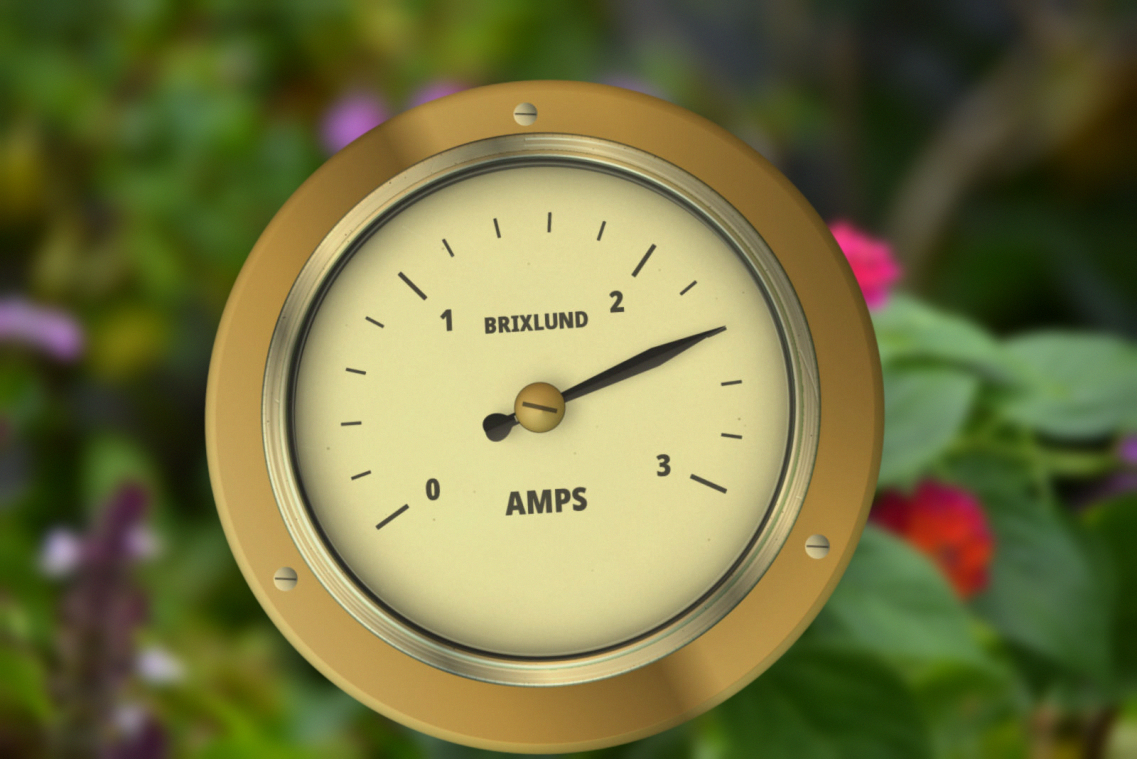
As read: {"value": 2.4, "unit": "A"}
